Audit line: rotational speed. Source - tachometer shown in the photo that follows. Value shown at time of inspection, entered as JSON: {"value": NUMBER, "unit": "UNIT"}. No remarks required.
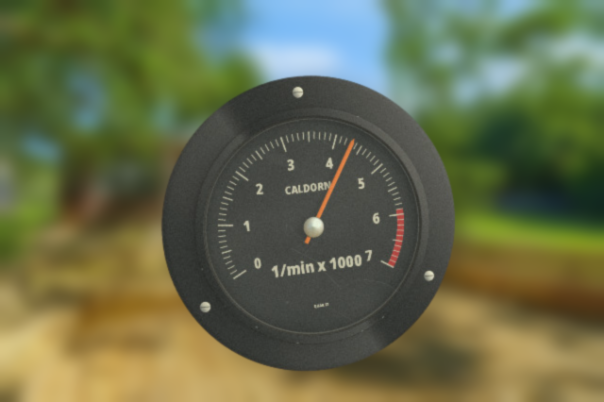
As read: {"value": 4300, "unit": "rpm"}
